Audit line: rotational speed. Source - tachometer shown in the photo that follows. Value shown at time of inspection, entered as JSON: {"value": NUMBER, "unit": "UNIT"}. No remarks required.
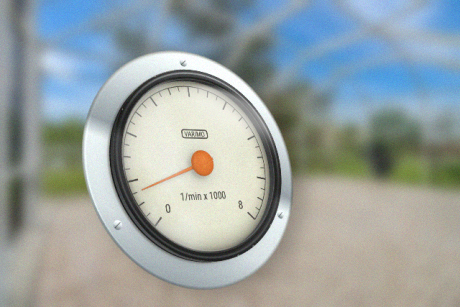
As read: {"value": 750, "unit": "rpm"}
